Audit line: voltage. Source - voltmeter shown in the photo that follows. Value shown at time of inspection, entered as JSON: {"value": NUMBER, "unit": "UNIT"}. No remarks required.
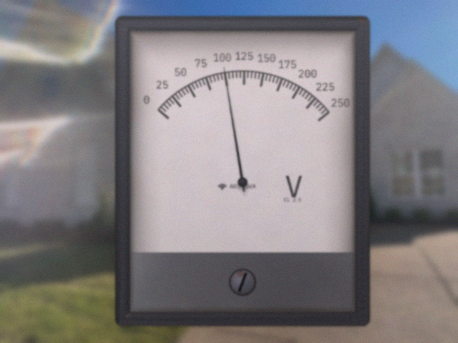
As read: {"value": 100, "unit": "V"}
